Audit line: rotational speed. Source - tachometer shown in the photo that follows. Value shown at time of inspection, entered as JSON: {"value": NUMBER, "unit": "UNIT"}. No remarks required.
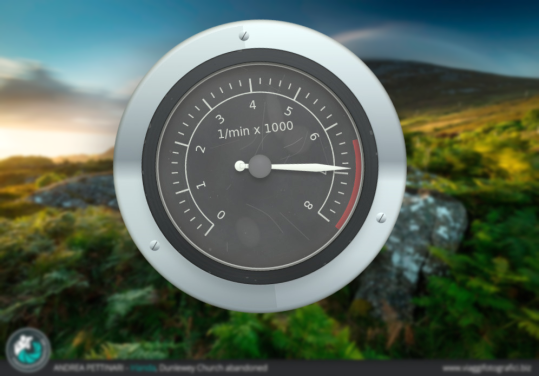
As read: {"value": 6900, "unit": "rpm"}
